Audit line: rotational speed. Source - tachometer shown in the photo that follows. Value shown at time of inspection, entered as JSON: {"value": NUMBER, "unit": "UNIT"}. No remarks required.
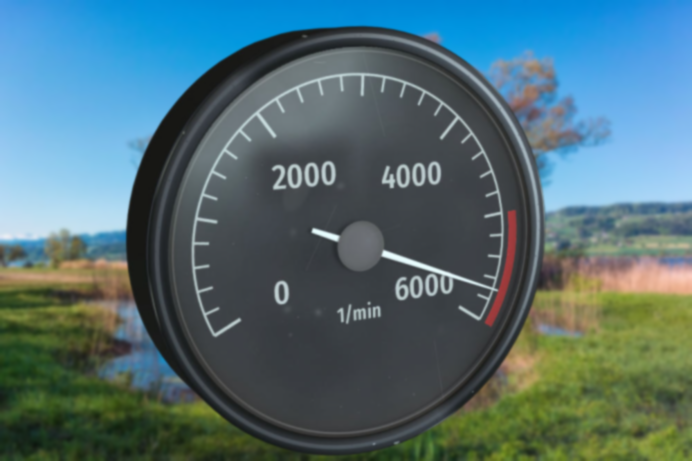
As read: {"value": 5700, "unit": "rpm"}
